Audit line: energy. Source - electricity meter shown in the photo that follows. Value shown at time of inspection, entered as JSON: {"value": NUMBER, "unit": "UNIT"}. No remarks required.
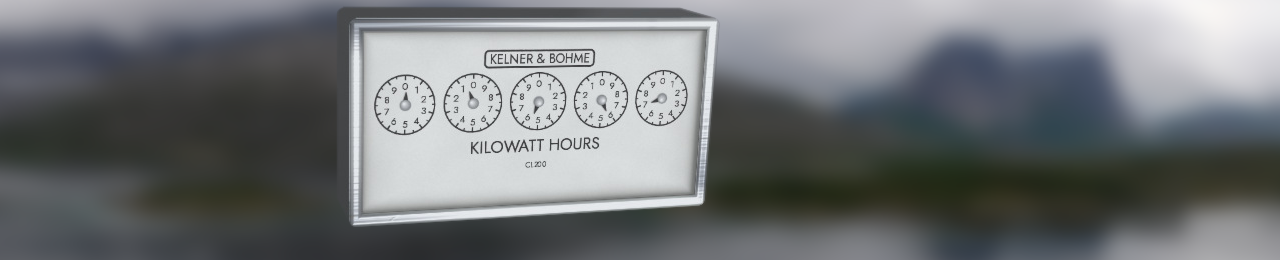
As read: {"value": 557, "unit": "kWh"}
